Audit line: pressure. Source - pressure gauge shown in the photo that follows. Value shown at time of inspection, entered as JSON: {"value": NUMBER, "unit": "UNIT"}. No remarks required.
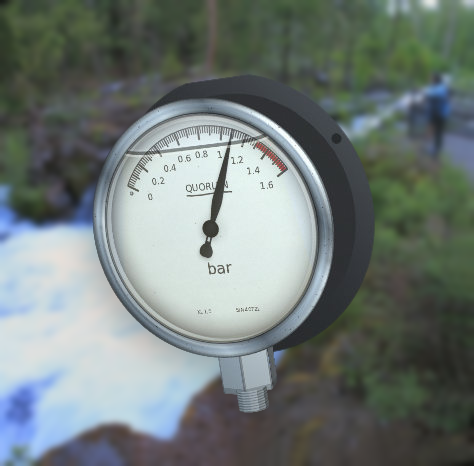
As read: {"value": 1.1, "unit": "bar"}
